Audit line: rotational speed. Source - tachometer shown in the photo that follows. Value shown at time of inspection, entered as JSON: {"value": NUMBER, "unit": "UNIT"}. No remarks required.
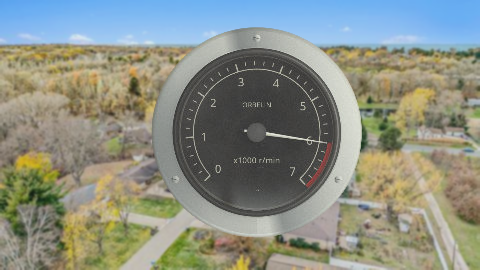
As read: {"value": 6000, "unit": "rpm"}
